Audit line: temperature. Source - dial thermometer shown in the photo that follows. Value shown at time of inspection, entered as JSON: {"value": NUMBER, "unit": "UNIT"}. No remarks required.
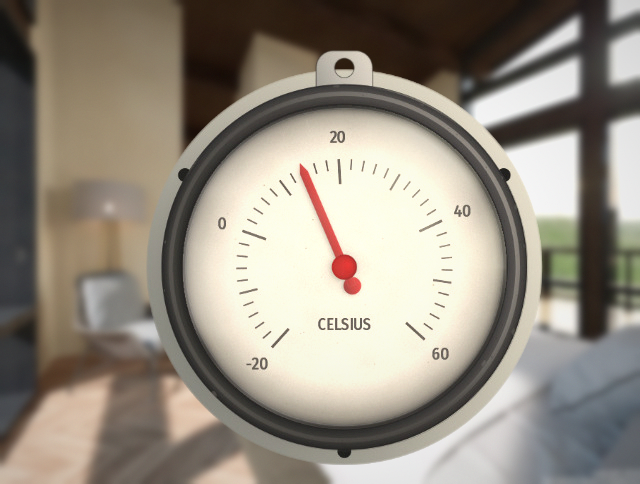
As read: {"value": 14, "unit": "°C"}
